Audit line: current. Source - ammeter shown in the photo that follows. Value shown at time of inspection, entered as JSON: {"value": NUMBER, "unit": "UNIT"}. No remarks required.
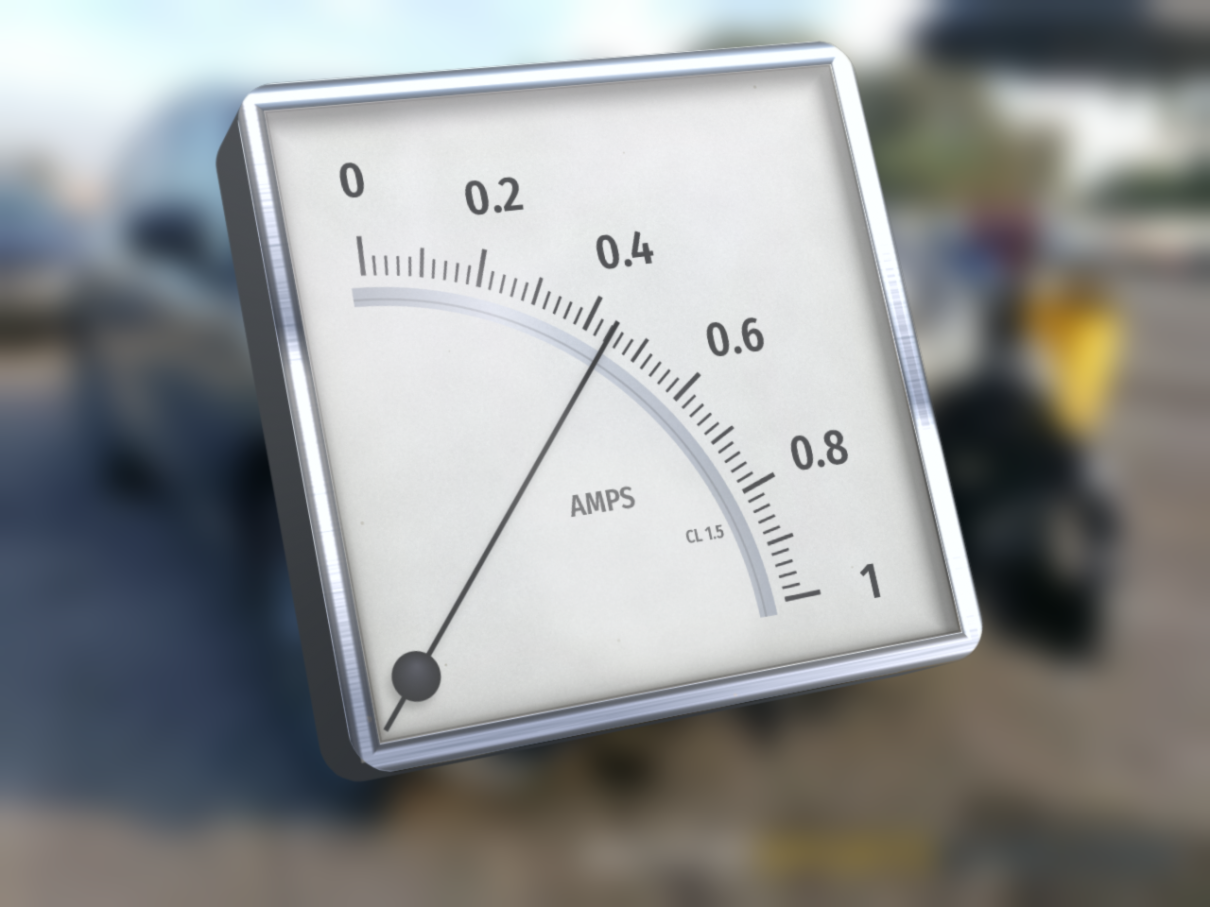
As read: {"value": 0.44, "unit": "A"}
